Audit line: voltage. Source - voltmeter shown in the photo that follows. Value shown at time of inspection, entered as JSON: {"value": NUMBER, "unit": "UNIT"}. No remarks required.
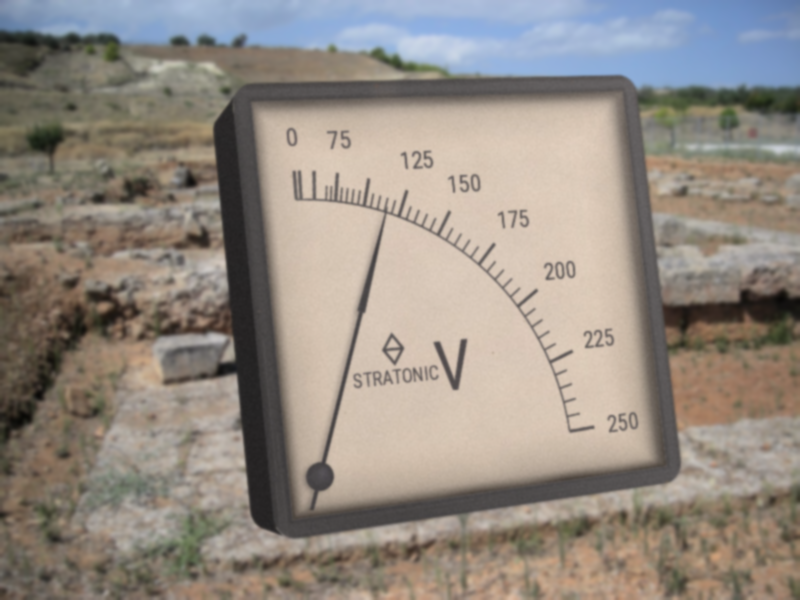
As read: {"value": 115, "unit": "V"}
